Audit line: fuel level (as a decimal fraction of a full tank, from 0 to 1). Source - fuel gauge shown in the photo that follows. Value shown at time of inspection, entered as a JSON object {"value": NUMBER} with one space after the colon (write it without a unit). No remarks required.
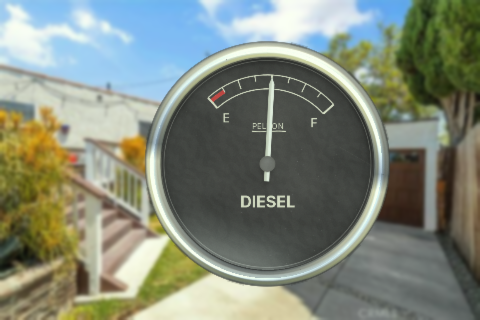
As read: {"value": 0.5}
